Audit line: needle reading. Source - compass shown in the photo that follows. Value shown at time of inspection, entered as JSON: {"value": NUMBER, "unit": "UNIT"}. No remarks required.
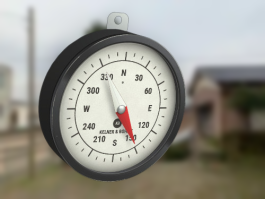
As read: {"value": 150, "unit": "°"}
